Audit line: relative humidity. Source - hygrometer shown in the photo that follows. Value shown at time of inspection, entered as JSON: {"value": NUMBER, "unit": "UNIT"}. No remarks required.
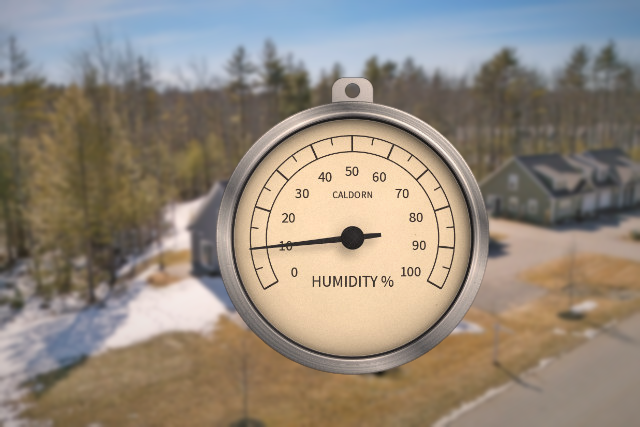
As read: {"value": 10, "unit": "%"}
